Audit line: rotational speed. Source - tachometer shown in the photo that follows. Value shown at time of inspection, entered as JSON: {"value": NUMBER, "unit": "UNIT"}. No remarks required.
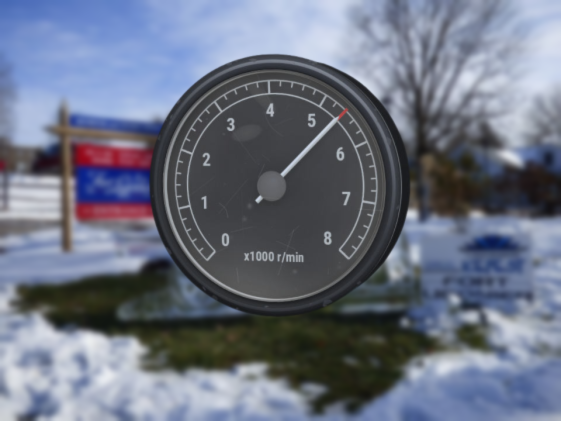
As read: {"value": 5400, "unit": "rpm"}
